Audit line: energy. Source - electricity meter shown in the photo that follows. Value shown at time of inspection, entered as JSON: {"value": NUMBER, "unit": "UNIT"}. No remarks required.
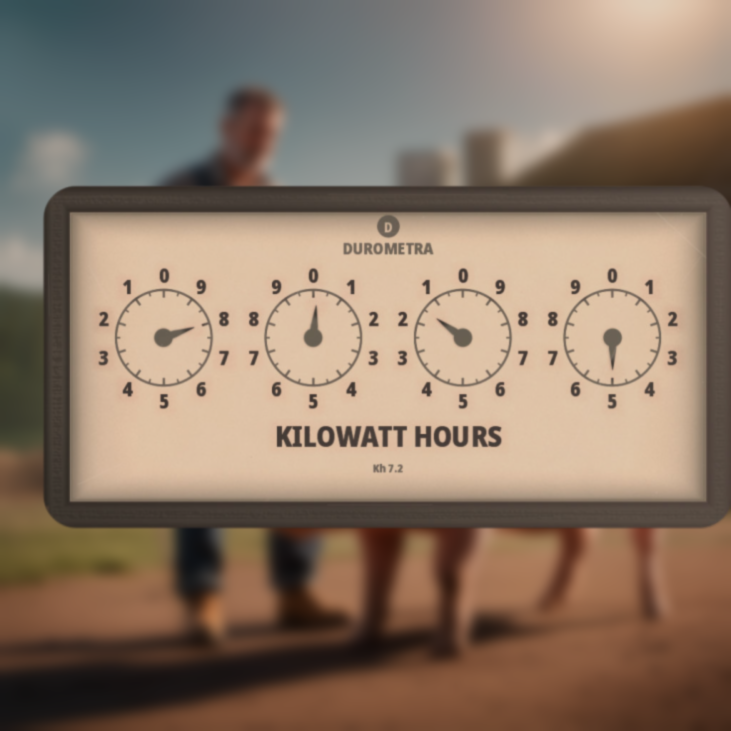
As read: {"value": 8015, "unit": "kWh"}
